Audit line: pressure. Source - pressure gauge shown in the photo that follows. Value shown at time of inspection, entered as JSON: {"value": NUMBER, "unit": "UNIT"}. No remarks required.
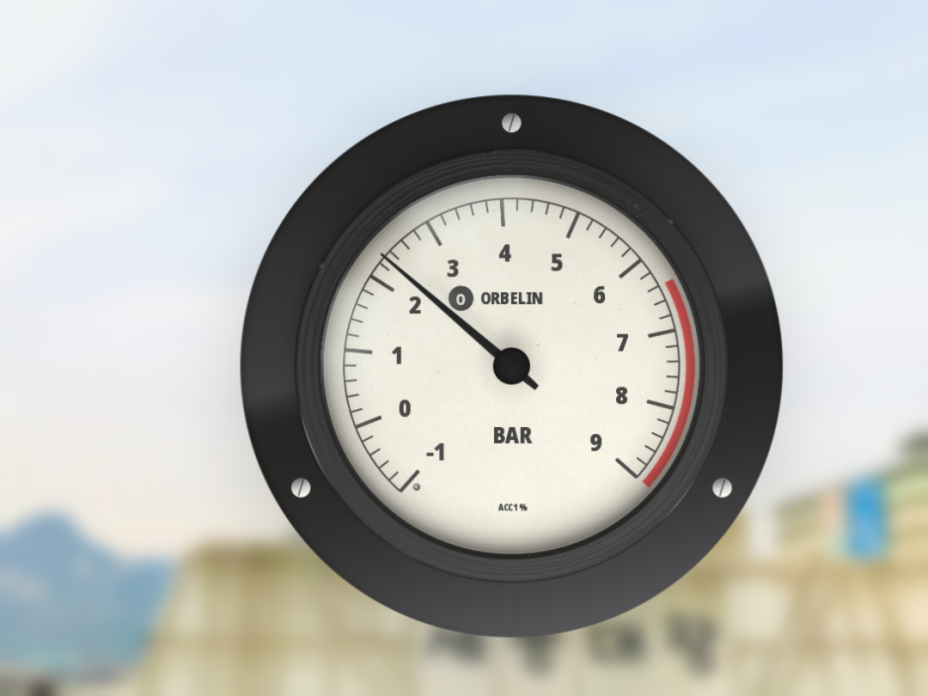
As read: {"value": 2.3, "unit": "bar"}
